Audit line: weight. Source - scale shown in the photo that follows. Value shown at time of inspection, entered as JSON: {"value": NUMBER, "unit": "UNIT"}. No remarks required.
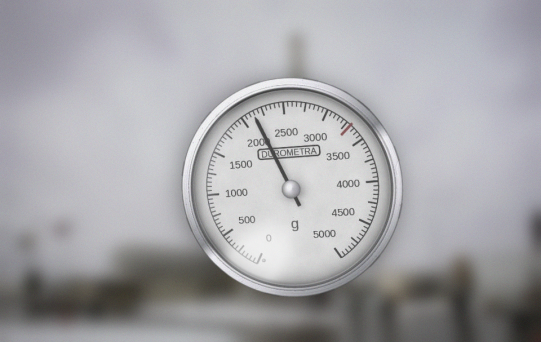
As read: {"value": 2150, "unit": "g"}
